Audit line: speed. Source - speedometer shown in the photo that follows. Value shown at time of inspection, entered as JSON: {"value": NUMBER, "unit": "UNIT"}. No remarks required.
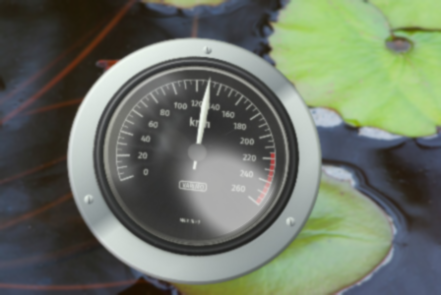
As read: {"value": 130, "unit": "km/h"}
